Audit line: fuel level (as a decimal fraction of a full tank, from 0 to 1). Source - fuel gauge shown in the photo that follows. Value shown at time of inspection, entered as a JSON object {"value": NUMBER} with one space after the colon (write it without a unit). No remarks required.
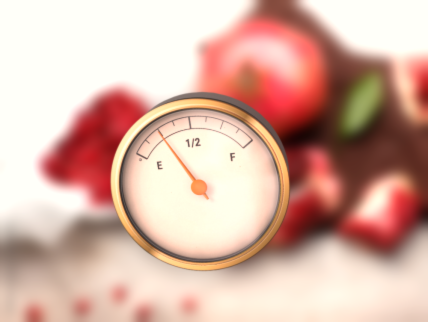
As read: {"value": 0.25}
